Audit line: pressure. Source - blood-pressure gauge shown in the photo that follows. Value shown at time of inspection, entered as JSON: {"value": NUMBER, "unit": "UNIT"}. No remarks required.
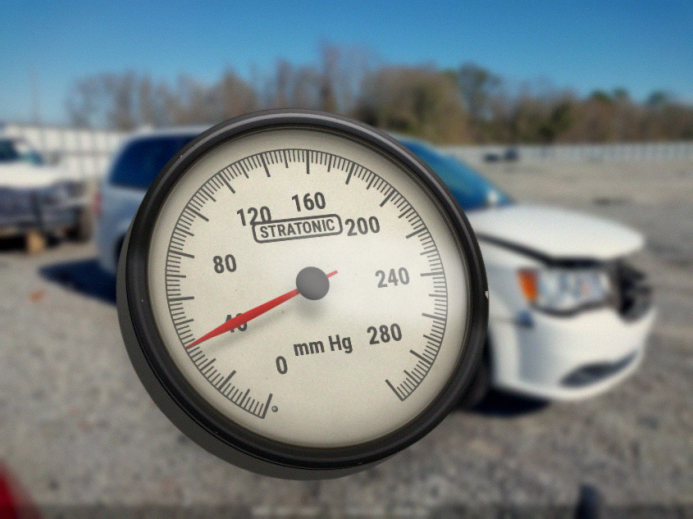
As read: {"value": 40, "unit": "mmHg"}
